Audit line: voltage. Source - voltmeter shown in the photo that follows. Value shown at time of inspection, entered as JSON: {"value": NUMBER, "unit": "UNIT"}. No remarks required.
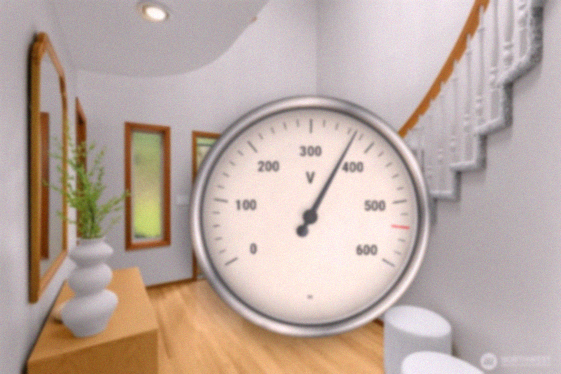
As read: {"value": 370, "unit": "V"}
